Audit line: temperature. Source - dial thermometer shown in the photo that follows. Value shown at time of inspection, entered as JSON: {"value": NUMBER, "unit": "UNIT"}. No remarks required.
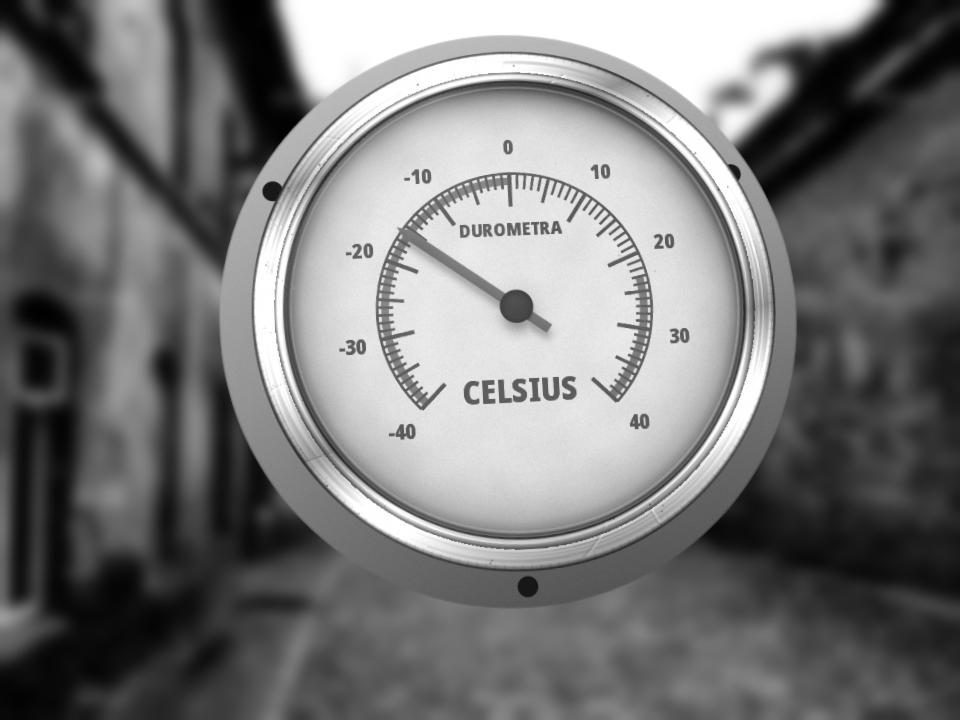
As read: {"value": -16, "unit": "°C"}
